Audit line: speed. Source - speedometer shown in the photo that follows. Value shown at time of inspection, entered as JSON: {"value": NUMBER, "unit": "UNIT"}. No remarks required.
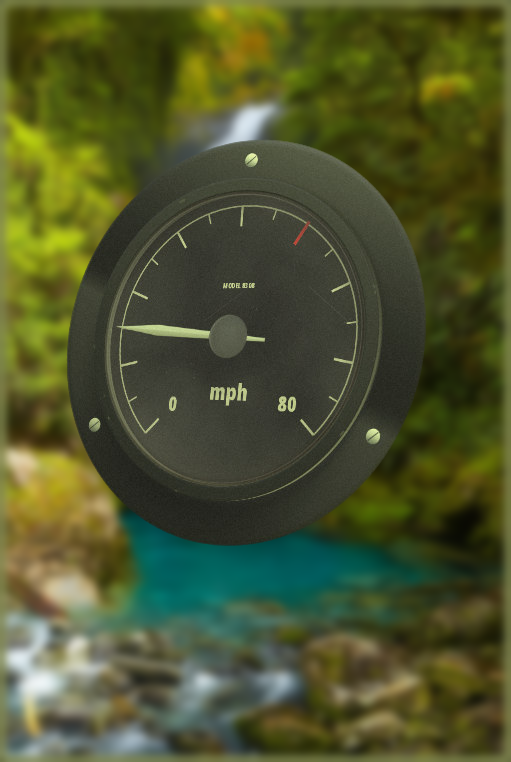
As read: {"value": 15, "unit": "mph"}
